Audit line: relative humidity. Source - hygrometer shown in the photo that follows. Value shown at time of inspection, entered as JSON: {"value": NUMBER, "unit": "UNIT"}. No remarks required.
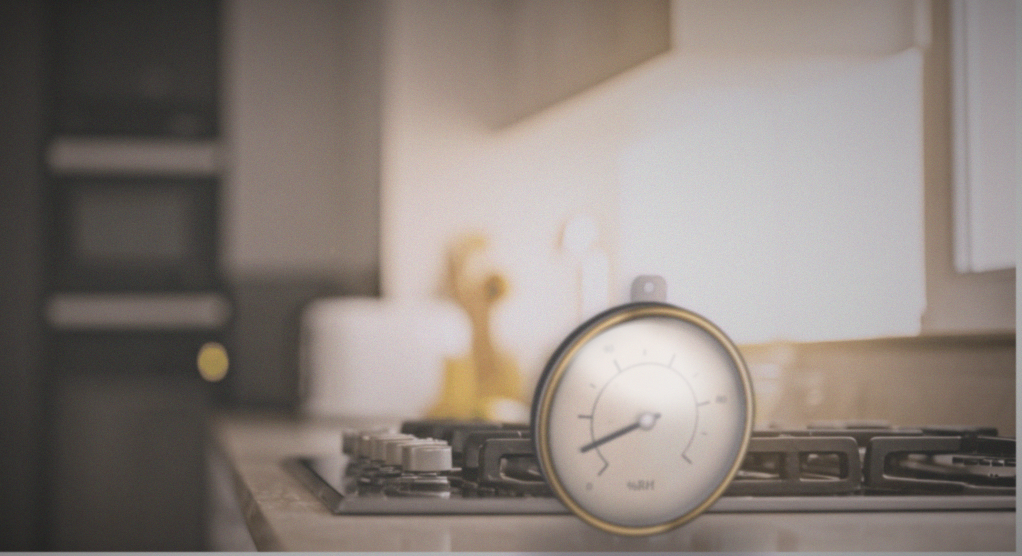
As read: {"value": 10, "unit": "%"}
